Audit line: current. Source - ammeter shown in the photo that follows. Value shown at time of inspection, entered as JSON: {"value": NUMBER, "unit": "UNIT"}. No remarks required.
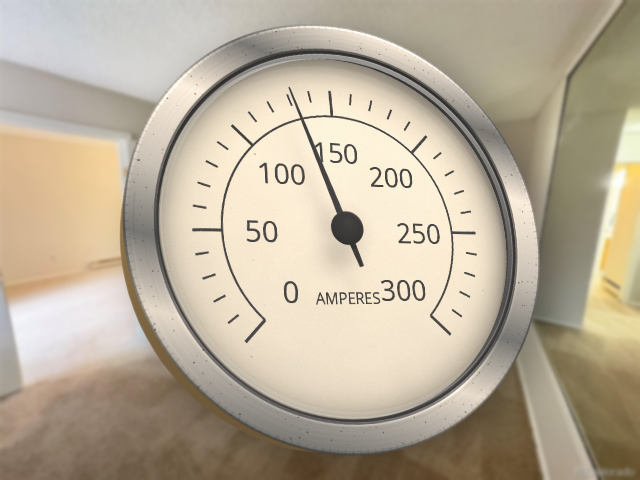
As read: {"value": 130, "unit": "A"}
